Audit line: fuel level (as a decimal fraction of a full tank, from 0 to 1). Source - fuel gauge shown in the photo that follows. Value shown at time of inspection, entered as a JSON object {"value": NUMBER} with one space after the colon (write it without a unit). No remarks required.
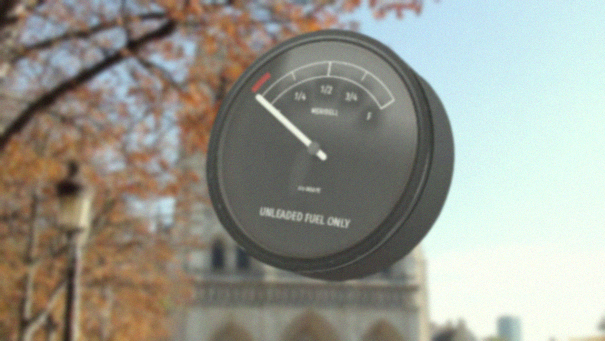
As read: {"value": 0}
